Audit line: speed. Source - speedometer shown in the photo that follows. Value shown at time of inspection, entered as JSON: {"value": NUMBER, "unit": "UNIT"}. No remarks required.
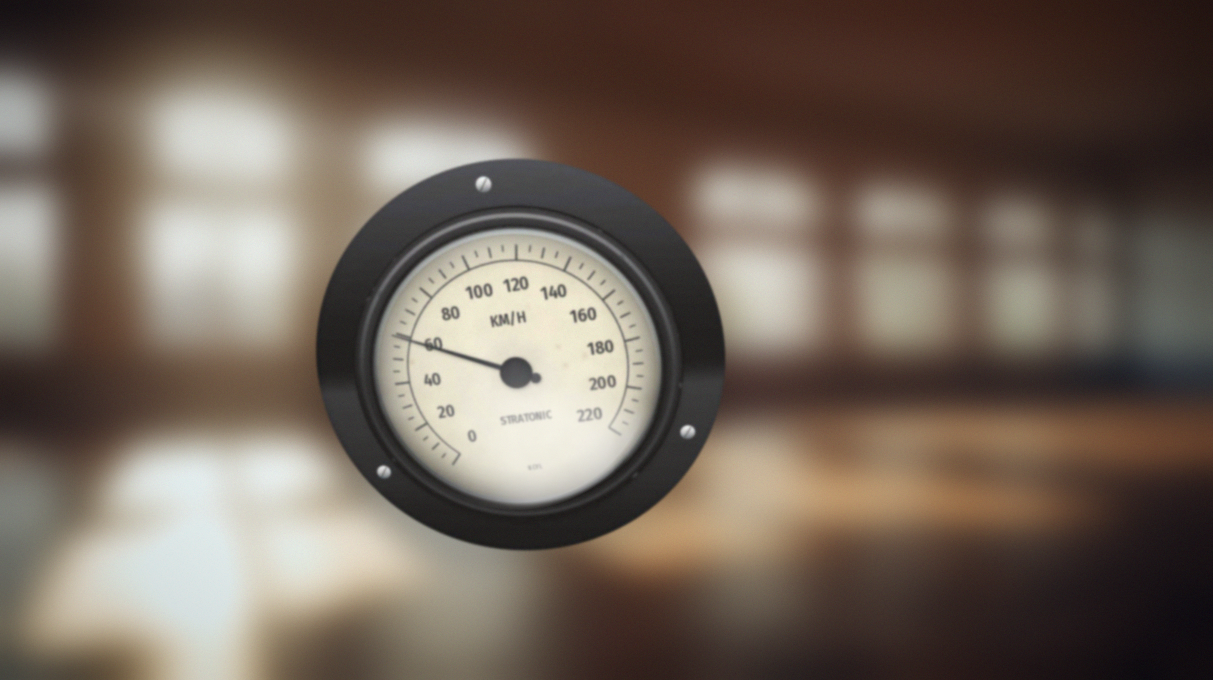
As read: {"value": 60, "unit": "km/h"}
